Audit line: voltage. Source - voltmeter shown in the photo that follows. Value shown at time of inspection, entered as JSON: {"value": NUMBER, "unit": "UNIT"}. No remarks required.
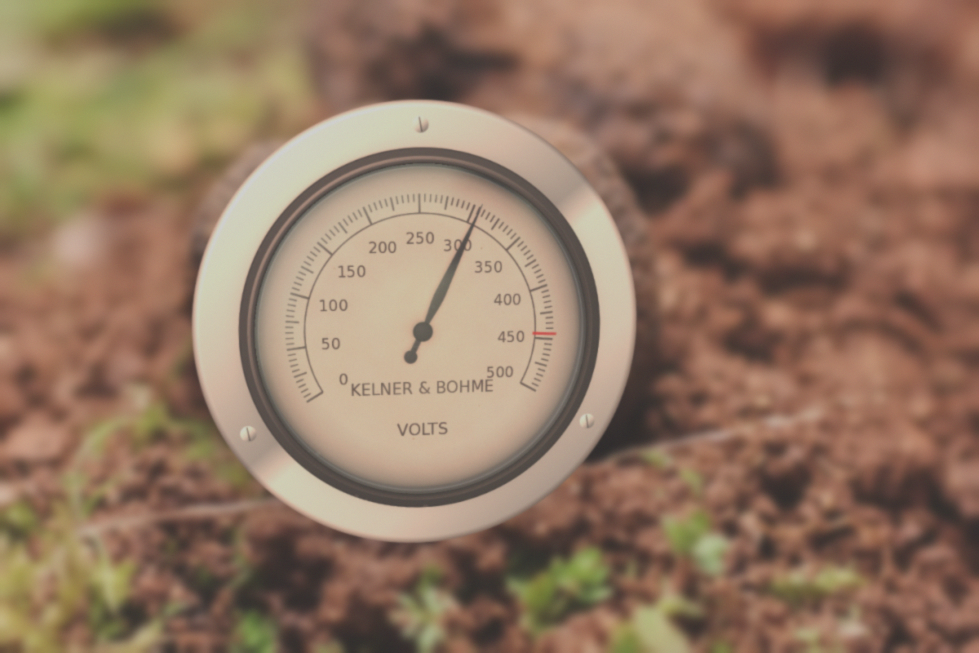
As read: {"value": 305, "unit": "V"}
